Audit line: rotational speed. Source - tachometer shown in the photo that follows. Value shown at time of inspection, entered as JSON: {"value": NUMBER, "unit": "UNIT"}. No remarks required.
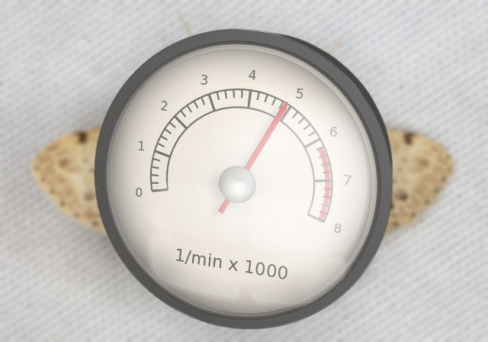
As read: {"value": 4900, "unit": "rpm"}
